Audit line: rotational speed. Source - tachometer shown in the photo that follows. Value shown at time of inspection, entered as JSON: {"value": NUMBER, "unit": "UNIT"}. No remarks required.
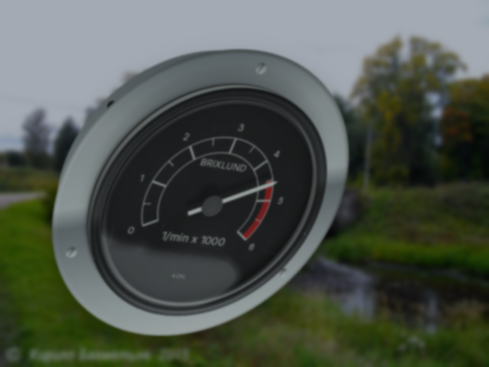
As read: {"value": 4500, "unit": "rpm"}
